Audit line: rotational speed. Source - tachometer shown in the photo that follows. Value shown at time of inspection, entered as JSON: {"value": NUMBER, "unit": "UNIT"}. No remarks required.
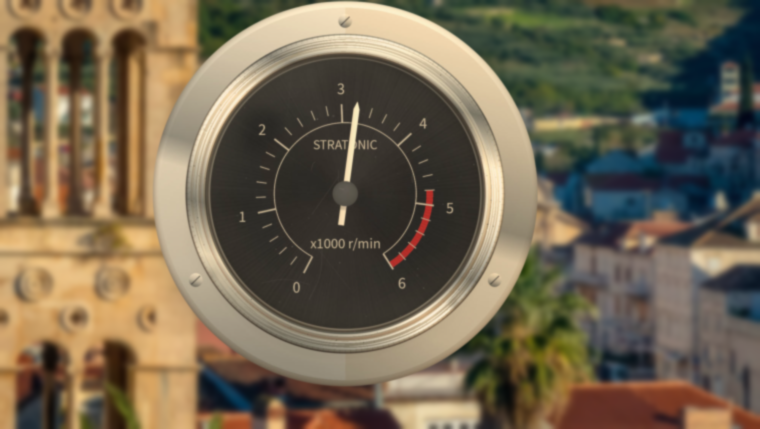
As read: {"value": 3200, "unit": "rpm"}
